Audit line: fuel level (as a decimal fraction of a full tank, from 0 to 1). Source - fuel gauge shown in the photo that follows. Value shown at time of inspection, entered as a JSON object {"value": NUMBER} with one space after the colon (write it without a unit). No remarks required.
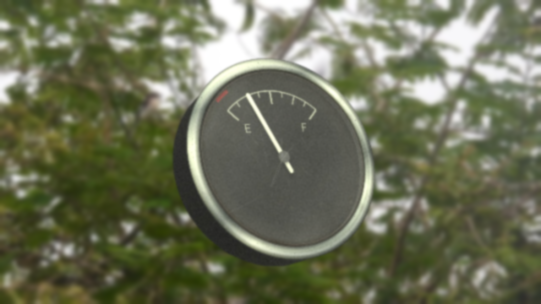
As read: {"value": 0.25}
